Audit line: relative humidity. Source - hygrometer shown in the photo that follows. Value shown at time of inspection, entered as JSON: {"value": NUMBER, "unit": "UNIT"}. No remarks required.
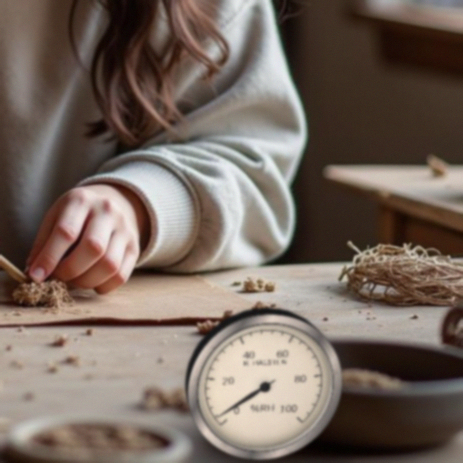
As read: {"value": 4, "unit": "%"}
